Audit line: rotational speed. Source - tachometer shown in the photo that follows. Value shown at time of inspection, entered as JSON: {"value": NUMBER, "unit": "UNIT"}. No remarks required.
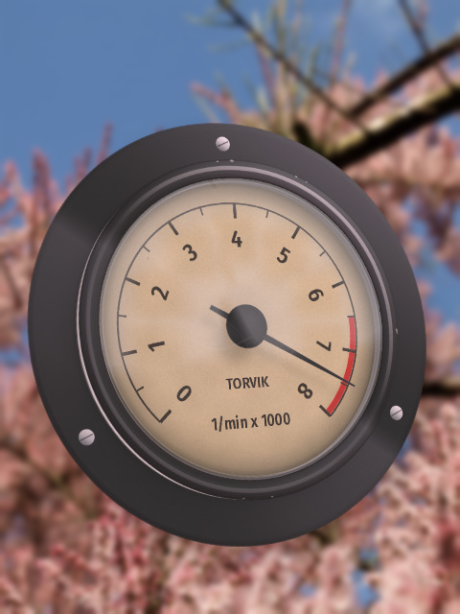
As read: {"value": 7500, "unit": "rpm"}
